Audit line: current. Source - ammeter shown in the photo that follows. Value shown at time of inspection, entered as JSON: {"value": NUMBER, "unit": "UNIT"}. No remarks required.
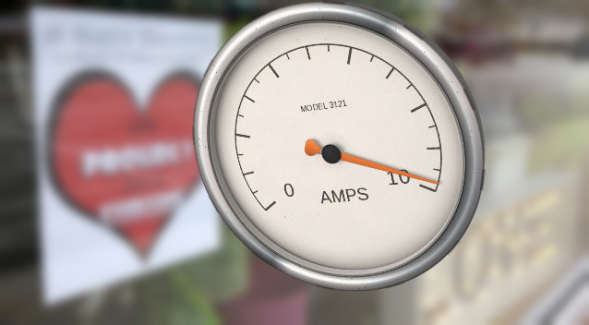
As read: {"value": 9.75, "unit": "A"}
